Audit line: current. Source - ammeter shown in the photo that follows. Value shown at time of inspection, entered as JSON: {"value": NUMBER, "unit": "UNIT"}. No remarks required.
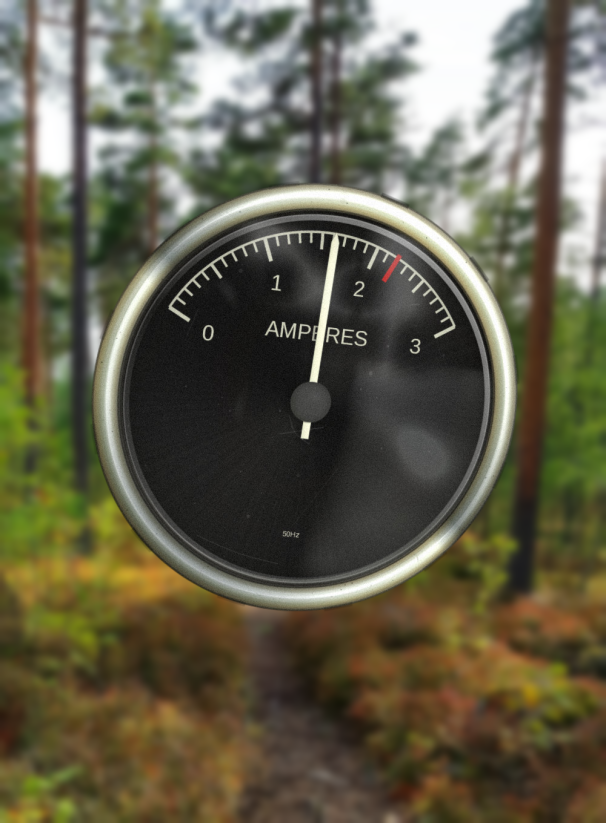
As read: {"value": 1.6, "unit": "A"}
